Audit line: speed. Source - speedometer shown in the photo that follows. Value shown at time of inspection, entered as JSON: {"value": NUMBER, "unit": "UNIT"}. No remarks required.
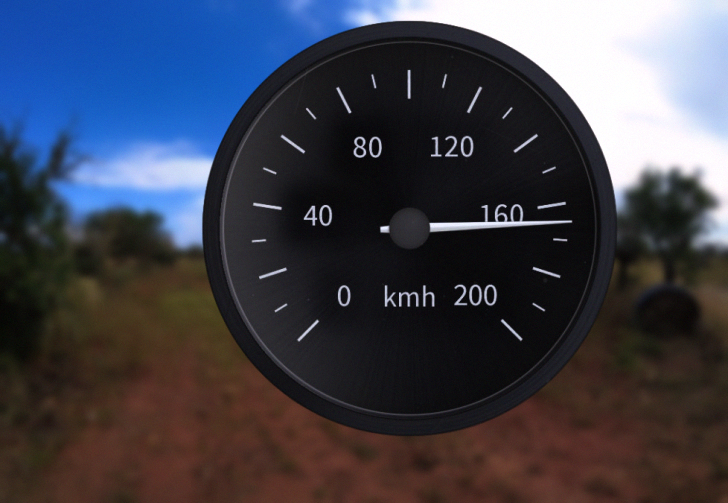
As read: {"value": 165, "unit": "km/h"}
